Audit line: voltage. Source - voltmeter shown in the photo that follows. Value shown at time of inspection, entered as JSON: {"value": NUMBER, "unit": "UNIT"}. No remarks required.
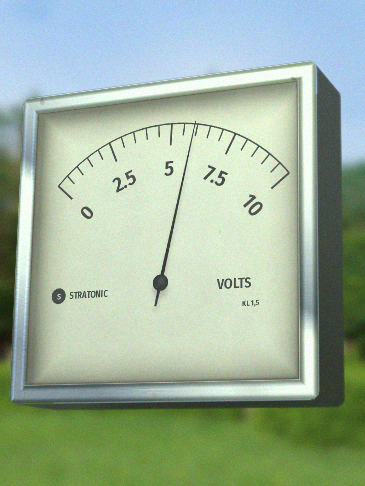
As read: {"value": 6, "unit": "V"}
